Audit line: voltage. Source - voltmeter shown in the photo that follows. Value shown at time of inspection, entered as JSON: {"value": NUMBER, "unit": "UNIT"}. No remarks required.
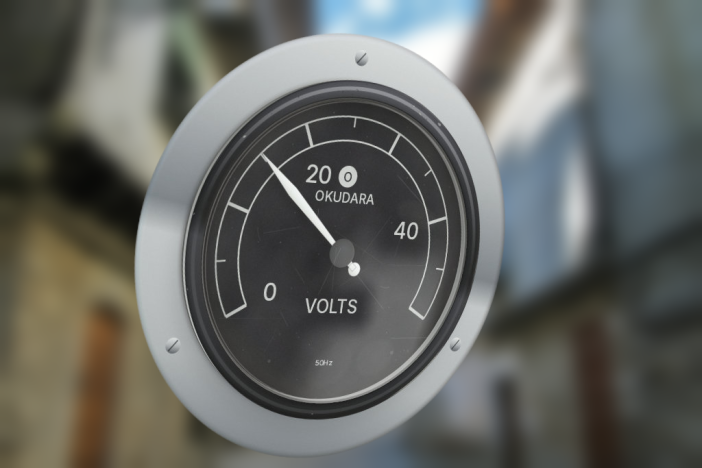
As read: {"value": 15, "unit": "V"}
